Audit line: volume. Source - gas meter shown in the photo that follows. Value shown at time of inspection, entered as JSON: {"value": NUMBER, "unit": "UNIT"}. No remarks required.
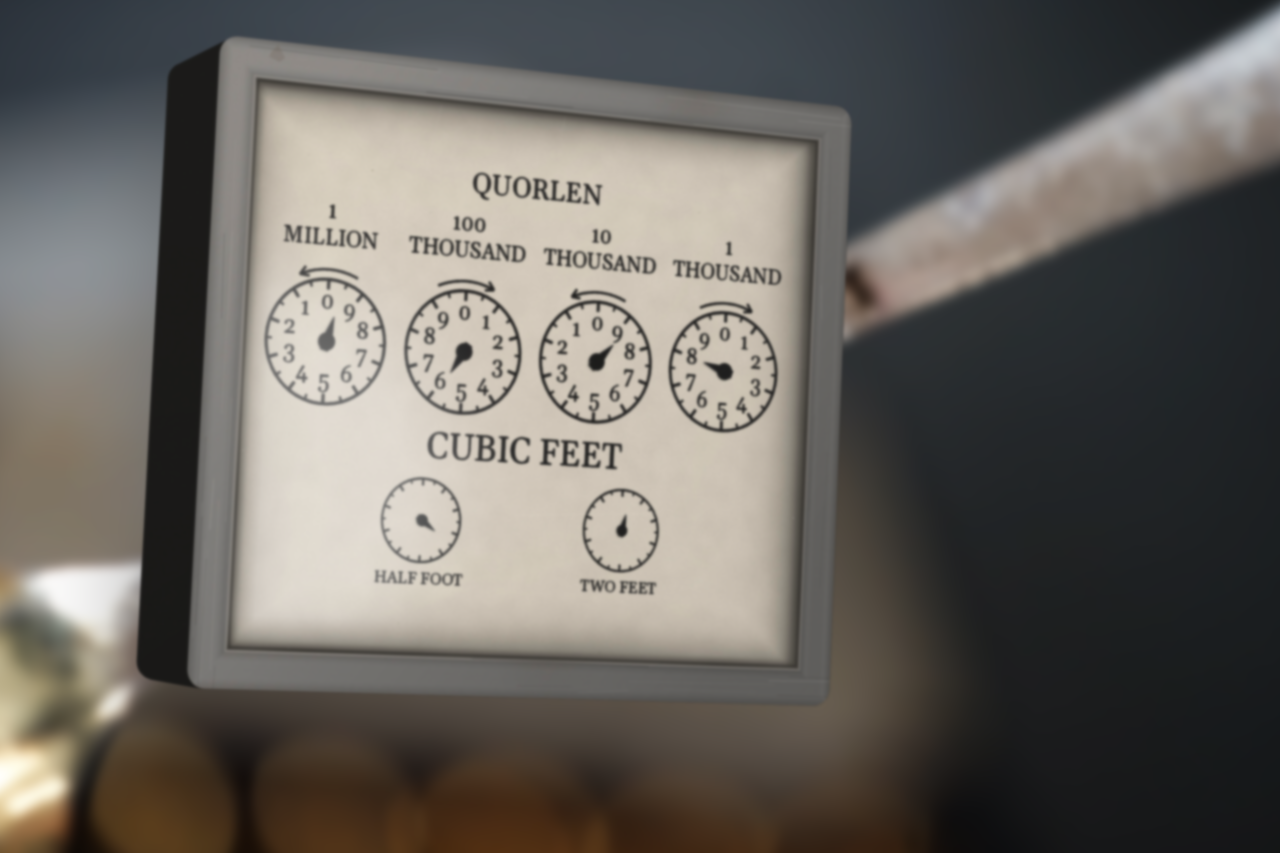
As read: {"value": 958800, "unit": "ft³"}
